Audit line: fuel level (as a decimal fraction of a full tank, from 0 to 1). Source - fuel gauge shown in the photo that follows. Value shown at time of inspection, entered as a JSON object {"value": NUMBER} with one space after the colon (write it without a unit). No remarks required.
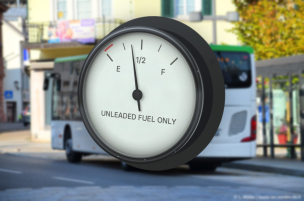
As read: {"value": 0.375}
